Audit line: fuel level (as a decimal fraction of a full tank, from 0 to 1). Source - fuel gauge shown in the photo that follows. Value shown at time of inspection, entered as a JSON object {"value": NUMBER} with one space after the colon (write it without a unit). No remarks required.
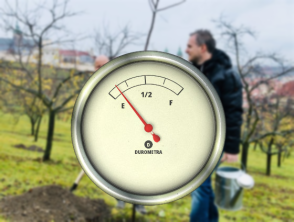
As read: {"value": 0.125}
